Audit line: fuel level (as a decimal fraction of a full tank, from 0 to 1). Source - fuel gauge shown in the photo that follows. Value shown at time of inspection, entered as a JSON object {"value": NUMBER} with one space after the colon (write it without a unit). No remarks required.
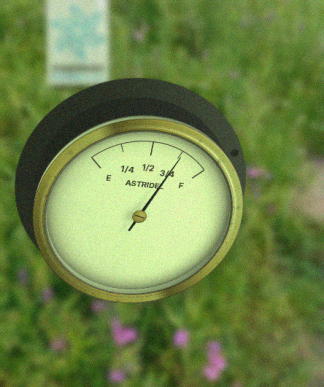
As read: {"value": 0.75}
